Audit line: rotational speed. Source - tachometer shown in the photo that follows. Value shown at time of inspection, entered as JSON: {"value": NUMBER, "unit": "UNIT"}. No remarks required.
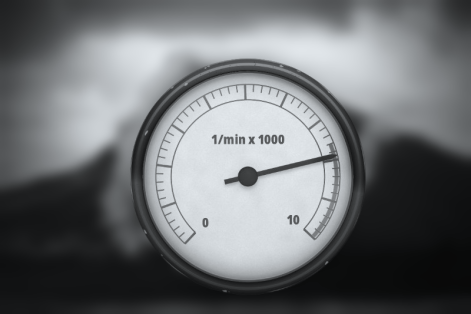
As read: {"value": 7900, "unit": "rpm"}
